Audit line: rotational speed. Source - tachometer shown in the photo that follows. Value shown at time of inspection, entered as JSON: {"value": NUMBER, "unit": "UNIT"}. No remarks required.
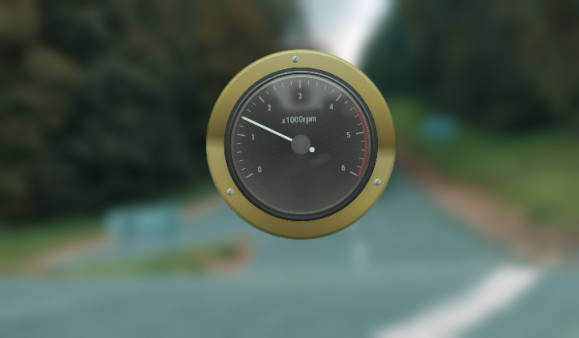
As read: {"value": 1400, "unit": "rpm"}
